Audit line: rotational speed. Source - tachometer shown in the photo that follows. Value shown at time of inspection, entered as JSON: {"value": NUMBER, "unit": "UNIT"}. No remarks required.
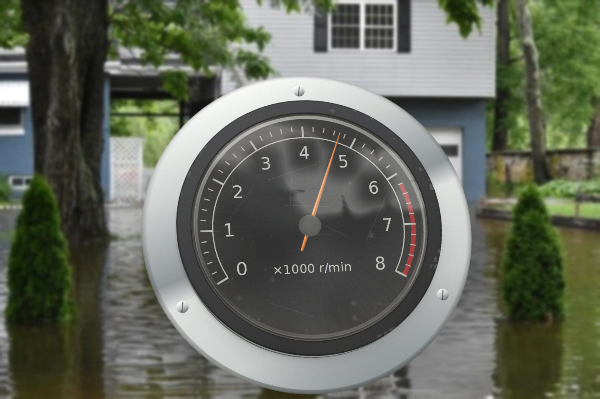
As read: {"value": 4700, "unit": "rpm"}
